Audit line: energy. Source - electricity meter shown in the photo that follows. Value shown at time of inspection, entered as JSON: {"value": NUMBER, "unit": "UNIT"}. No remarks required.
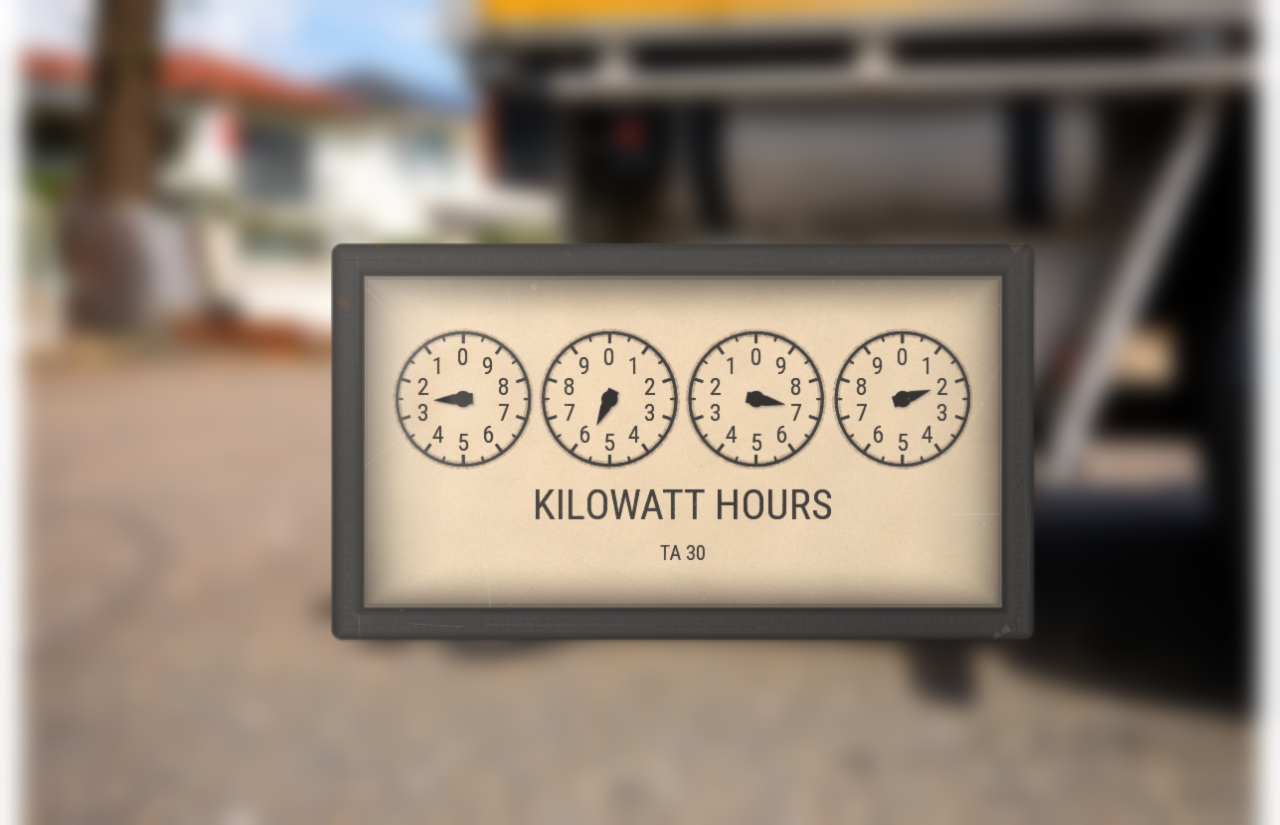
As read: {"value": 2572, "unit": "kWh"}
